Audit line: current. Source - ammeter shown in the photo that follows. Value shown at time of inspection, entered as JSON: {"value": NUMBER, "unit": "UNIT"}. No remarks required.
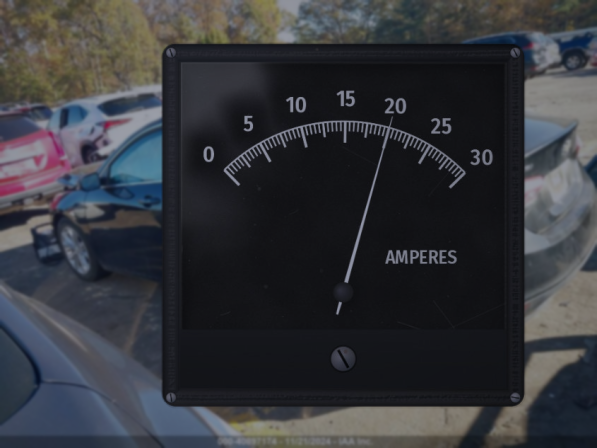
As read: {"value": 20, "unit": "A"}
